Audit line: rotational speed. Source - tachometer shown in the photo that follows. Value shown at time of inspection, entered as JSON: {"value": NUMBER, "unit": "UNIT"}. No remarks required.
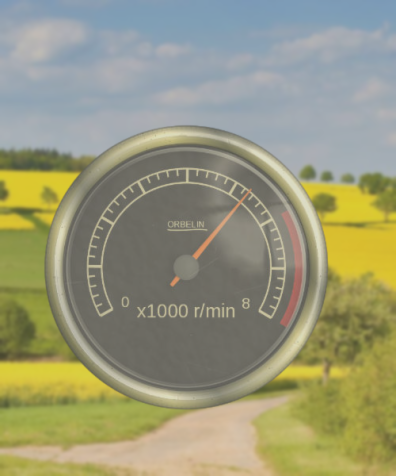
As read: {"value": 5300, "unit": "rpm"}
